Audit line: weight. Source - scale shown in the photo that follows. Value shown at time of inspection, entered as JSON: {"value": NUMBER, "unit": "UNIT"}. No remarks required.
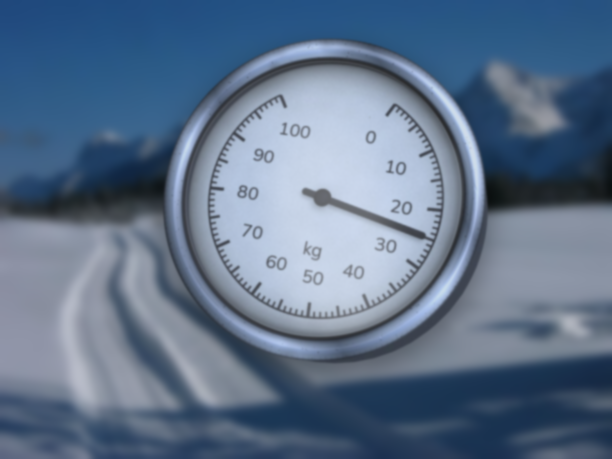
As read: {"value": 25, "unit": "kg"}
